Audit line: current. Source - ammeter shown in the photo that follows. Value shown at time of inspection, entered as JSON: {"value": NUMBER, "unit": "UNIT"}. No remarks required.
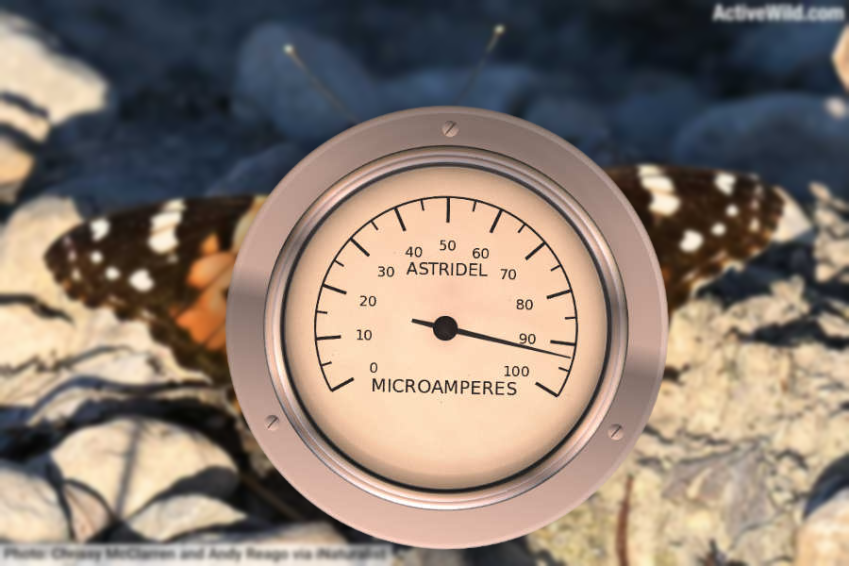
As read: {"value": 92.5, "unit": "µA"}
